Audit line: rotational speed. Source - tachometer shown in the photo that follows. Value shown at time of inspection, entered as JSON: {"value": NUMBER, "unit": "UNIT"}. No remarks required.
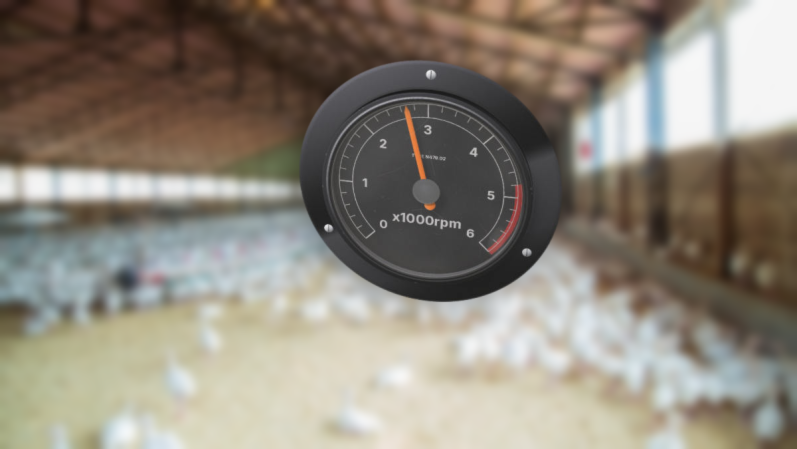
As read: {"value": 2700, "unit": "rpm"}
